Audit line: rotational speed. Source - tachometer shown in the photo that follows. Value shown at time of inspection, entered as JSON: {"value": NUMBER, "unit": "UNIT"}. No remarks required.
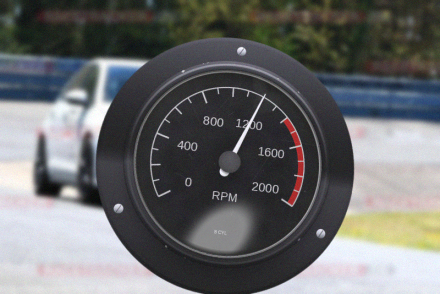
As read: {"value": 1200, "unit": "rpm"}
